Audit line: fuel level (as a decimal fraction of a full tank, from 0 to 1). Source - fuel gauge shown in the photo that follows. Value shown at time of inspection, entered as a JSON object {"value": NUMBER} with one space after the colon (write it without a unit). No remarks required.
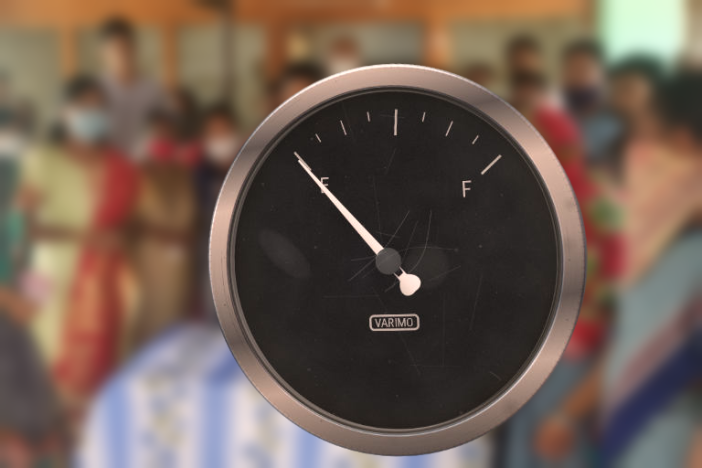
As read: {"value": 0}
